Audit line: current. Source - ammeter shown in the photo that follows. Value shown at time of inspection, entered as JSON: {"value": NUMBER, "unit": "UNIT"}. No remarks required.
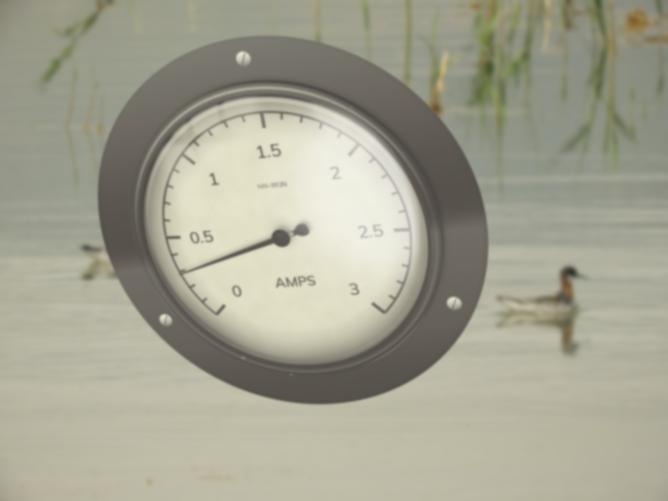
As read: {"value": 0.3, "unit": "A"}
